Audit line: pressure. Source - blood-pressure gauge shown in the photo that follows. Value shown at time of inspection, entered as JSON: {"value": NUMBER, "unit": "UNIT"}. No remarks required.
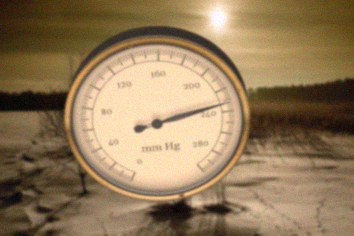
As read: {"value": 230, "unit": "mmHg"}
